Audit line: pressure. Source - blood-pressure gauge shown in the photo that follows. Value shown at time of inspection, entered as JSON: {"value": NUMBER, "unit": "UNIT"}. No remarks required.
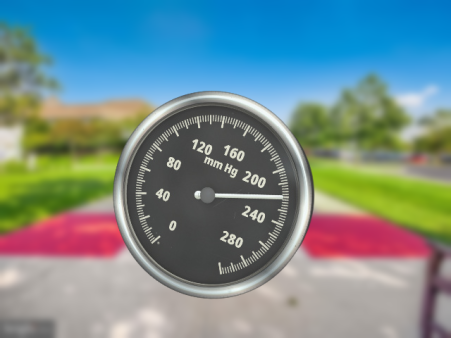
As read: {"value": 220, "unit": "mmHg"}
